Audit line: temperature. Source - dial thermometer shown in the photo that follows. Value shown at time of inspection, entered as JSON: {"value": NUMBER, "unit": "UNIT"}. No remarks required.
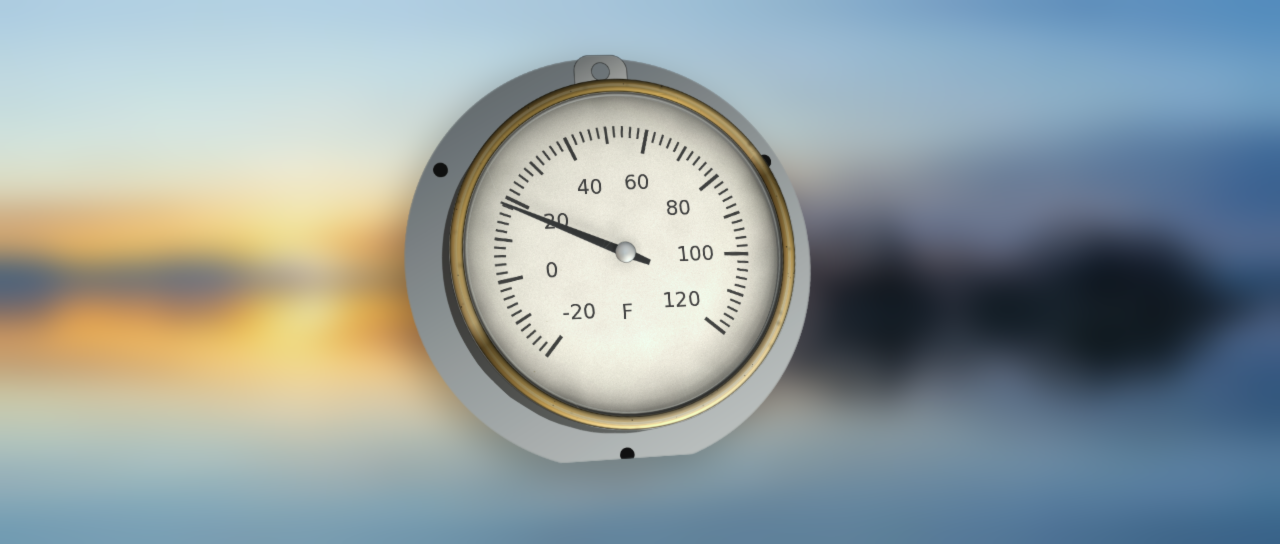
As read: {"value": 18, "unit": "°F"}
